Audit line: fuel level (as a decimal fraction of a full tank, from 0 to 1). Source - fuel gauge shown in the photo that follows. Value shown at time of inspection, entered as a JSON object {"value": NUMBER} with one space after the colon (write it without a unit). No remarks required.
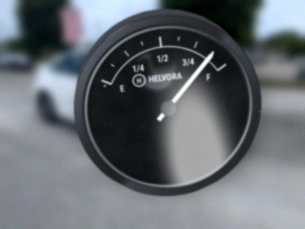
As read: {"value": 0.875}
